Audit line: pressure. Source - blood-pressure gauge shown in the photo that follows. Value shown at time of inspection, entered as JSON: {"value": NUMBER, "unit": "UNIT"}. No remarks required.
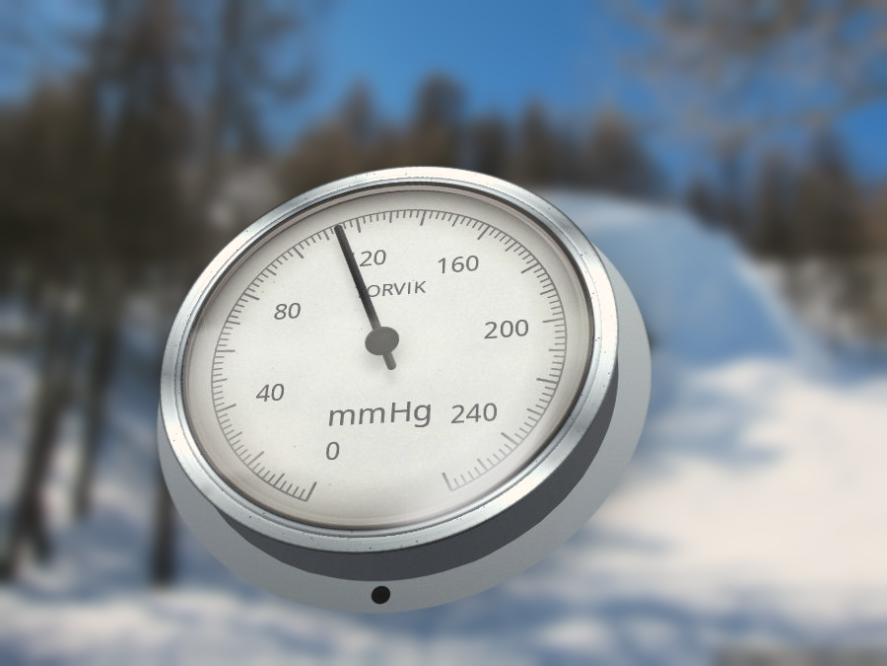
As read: {"value": 114, "unit": "mmHg"}
